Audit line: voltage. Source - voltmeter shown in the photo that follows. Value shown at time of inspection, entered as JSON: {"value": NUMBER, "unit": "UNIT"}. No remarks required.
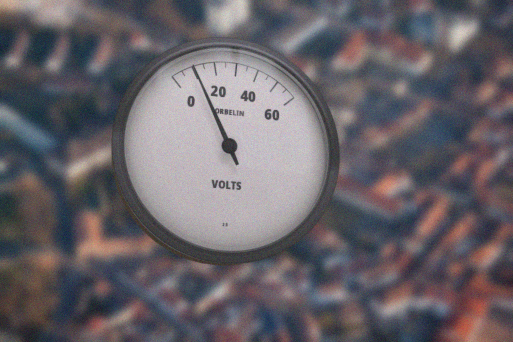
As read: {"value": 10, "unit": "V"}
